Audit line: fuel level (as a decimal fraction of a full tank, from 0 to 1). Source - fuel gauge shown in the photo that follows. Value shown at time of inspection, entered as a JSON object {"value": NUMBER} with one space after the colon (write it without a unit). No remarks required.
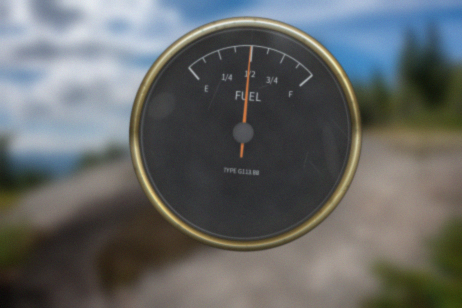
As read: {"value": 0.5}
